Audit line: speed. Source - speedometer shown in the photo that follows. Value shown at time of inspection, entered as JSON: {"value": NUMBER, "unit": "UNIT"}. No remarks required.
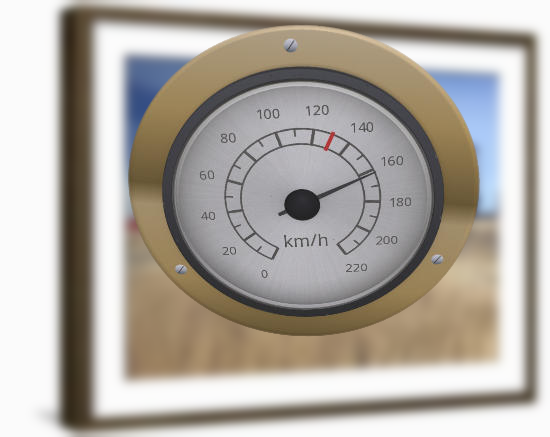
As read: {"value": 160, "unit": "km/h"}
